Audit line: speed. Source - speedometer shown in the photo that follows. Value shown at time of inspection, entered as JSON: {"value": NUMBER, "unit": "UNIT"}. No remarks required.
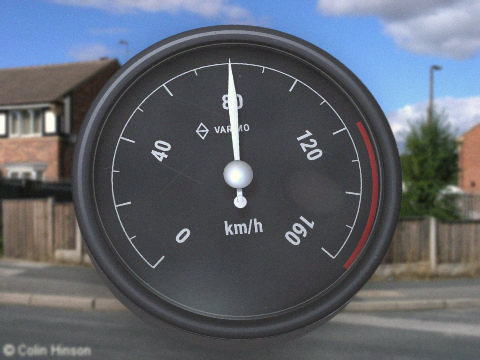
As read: {"value": 80, "unit": "km/h"}
